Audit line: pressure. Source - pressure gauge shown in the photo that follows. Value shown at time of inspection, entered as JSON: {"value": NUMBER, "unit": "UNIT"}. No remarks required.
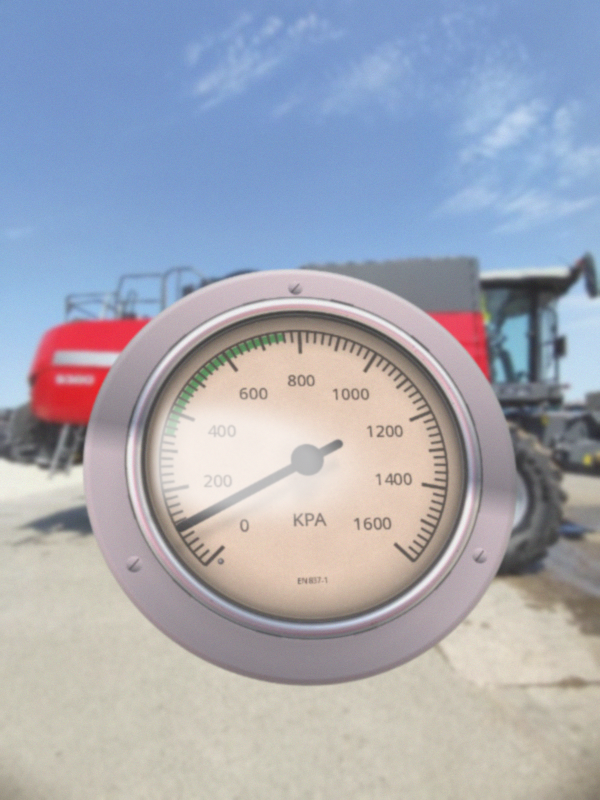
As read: {"value": 100, "unit": "kPa"}
